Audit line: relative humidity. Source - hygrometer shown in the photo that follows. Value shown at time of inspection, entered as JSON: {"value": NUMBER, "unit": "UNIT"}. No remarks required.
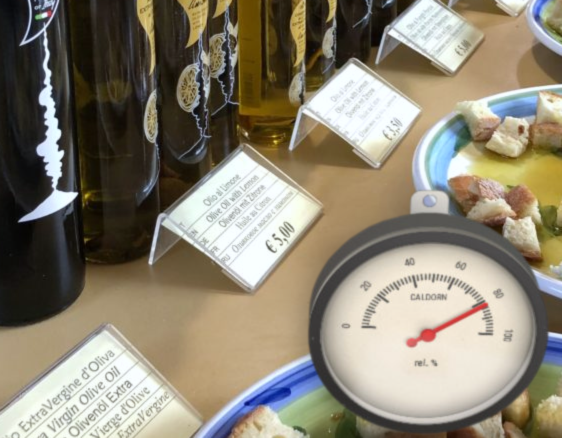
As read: {"value": 80, "unit": "%"}
